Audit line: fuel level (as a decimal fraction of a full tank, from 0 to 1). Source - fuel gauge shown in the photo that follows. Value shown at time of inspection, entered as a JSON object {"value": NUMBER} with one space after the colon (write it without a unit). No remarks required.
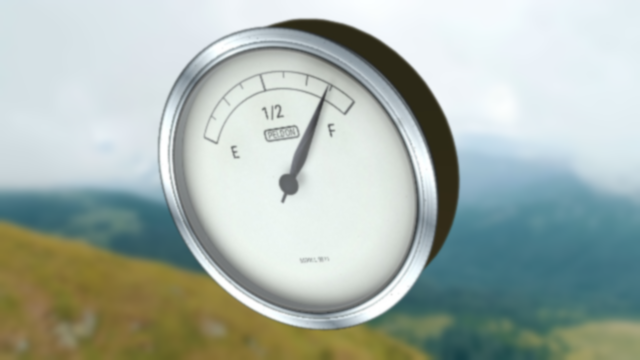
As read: {"value": 0.875}
